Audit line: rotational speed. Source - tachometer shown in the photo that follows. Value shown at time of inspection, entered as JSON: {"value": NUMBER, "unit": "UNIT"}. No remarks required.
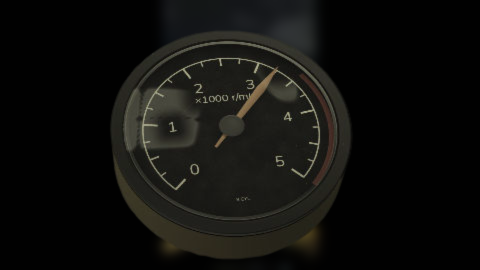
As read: {"value": 3250, "unit": "rpm"}
